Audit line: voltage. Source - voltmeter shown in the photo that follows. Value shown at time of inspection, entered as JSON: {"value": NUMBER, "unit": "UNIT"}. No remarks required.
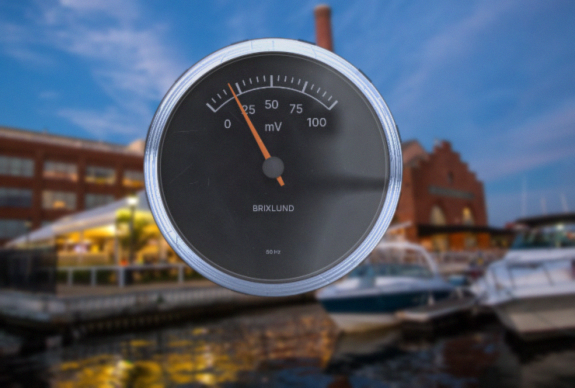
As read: {"value": 20, "unit": "mV"}
